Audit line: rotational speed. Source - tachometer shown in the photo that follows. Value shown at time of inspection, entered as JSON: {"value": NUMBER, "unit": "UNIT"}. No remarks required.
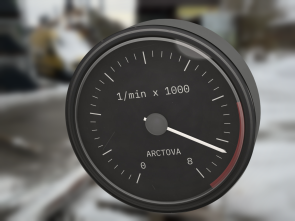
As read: {"value": 7200, "unit": "rpm"}
